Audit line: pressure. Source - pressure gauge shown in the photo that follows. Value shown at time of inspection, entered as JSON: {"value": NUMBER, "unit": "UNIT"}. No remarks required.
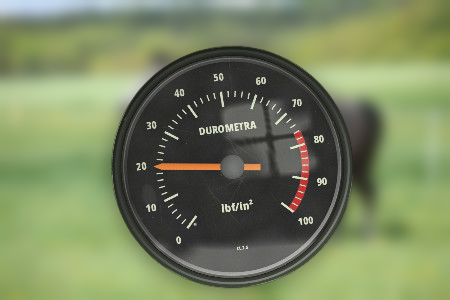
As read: {"value": 20, "unit": "psi"}
